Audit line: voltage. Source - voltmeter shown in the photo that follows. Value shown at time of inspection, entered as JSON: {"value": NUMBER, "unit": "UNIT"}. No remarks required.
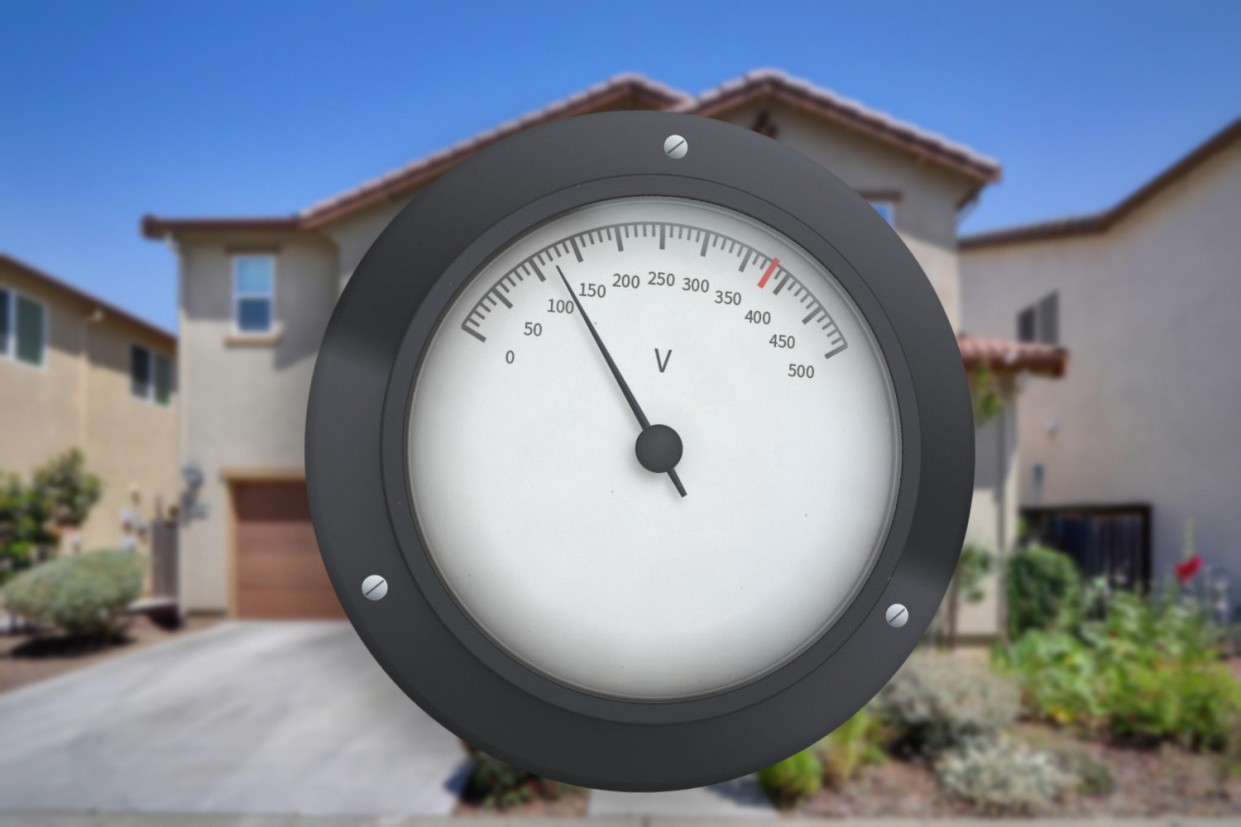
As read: {"value": 120, "unit": "V"}
